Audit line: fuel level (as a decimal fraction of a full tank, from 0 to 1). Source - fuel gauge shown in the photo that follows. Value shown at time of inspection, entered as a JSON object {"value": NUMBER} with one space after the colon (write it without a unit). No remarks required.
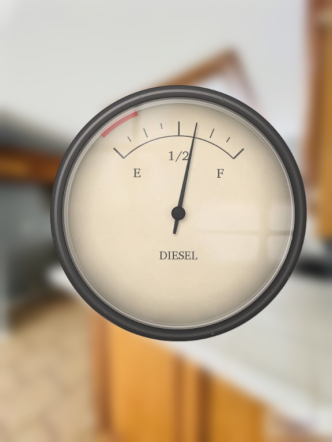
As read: {"value": 0.625}
